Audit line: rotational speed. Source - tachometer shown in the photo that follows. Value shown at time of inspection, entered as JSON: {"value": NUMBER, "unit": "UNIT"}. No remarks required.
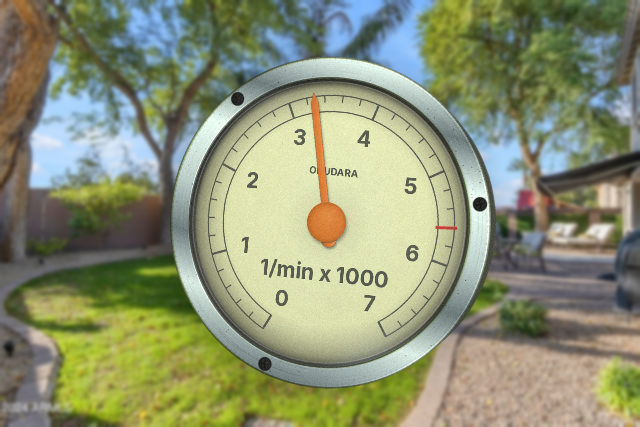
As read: {"value": 3300, "unit": "rpm"}
